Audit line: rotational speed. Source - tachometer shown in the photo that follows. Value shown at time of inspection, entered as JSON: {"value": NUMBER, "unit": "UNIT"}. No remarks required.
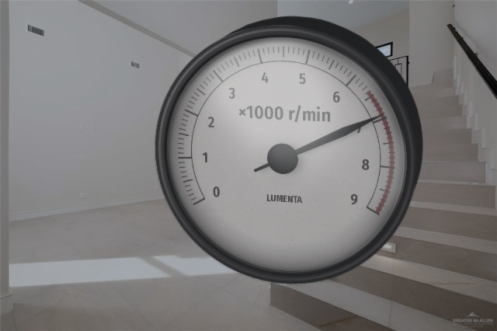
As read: {"value": 6900, "unit": "rpm"}
